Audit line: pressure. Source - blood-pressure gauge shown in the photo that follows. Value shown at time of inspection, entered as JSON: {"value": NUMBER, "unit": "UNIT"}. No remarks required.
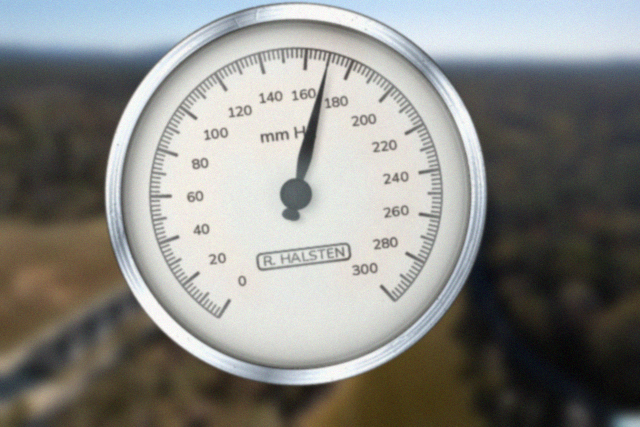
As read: {"value": 170, "unit": "mmHg"}
